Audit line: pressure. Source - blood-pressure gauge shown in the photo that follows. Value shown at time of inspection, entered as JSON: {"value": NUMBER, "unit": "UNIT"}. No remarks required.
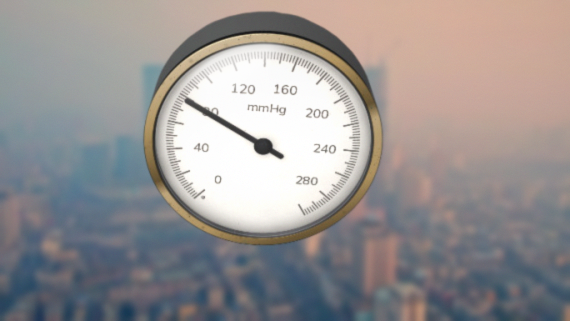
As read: {"value": 80, "unit": "mmHg"}
